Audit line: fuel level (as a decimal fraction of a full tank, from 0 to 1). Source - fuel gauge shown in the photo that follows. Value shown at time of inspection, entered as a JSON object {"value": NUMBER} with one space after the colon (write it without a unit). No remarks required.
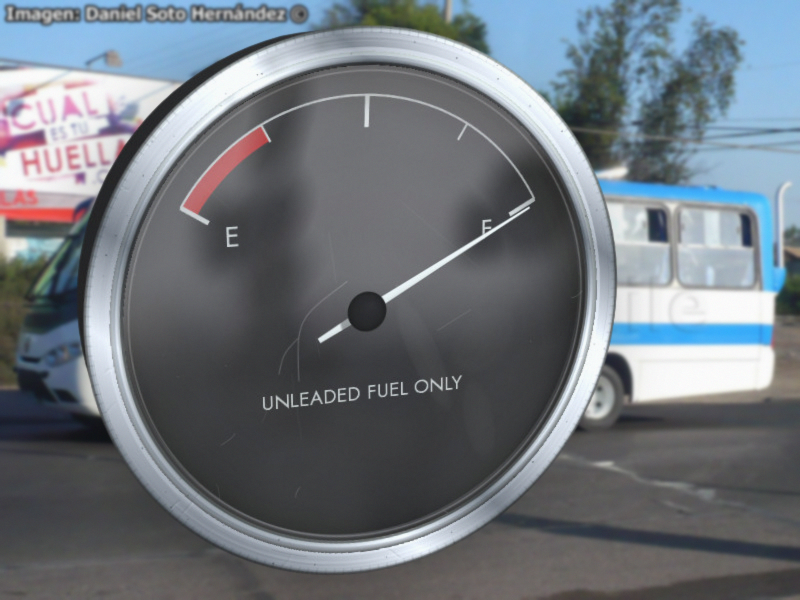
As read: {"value": 1}
